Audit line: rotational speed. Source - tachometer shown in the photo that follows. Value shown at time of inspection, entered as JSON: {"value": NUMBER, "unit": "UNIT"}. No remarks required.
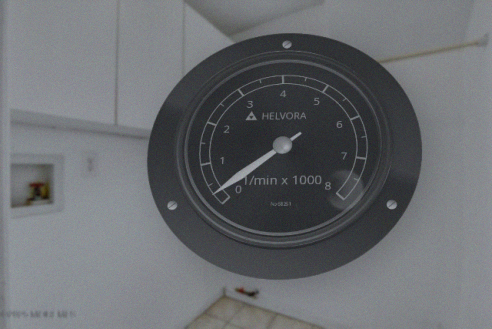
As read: {"value": 250, "unit": "rpm"}
